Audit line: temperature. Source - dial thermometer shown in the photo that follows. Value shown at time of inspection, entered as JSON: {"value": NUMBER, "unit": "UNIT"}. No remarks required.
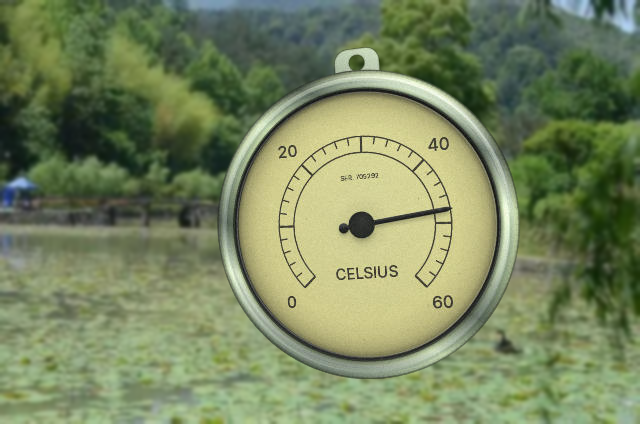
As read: {"value": 48, "unit": "°C"}
